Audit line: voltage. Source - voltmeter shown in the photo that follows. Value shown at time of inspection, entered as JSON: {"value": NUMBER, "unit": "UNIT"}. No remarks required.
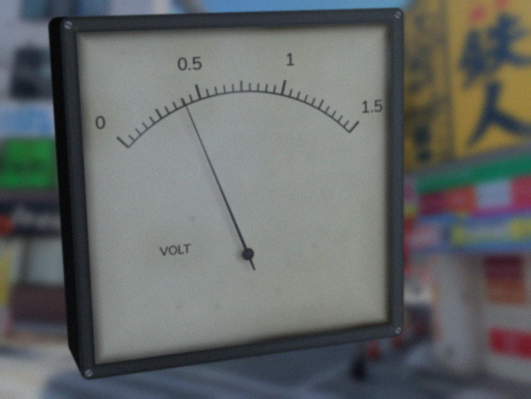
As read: {"value": 0.4, "unit": "V"}
